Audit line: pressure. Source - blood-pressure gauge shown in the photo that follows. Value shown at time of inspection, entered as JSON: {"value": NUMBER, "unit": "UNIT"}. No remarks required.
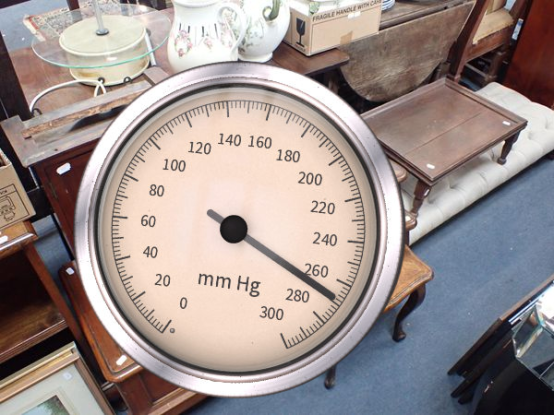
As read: {"value": 268, "unit": "mmHg"}
